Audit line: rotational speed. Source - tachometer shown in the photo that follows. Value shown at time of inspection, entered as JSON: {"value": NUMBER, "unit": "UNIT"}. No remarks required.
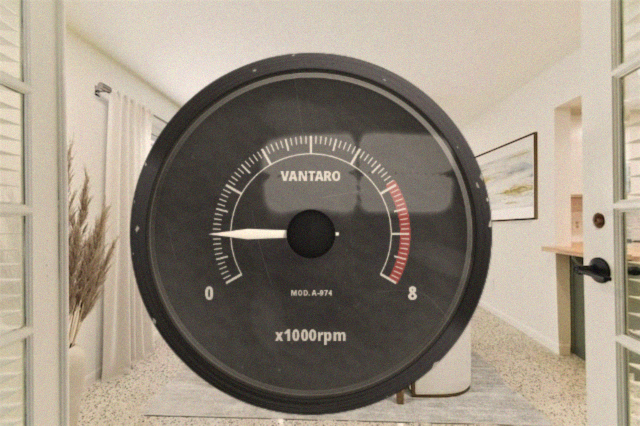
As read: {"value": 1000, "unit": "rpm"}
